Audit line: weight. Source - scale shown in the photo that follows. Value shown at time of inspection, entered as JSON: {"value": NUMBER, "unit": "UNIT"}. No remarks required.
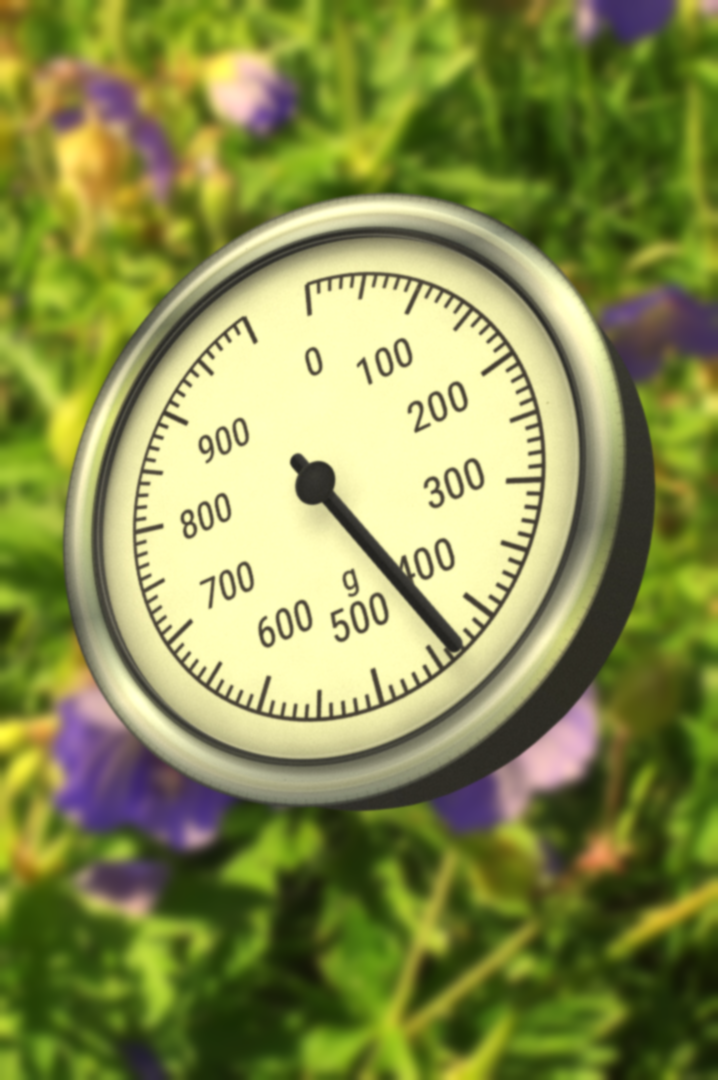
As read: {"value": 430, "unit": "g"}
